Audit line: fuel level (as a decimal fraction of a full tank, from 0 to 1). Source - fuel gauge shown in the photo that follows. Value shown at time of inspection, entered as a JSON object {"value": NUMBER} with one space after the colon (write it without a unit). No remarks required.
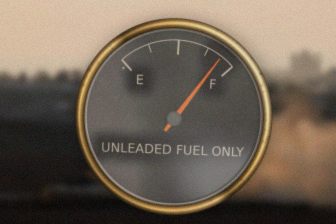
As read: {"value": 0.875}
